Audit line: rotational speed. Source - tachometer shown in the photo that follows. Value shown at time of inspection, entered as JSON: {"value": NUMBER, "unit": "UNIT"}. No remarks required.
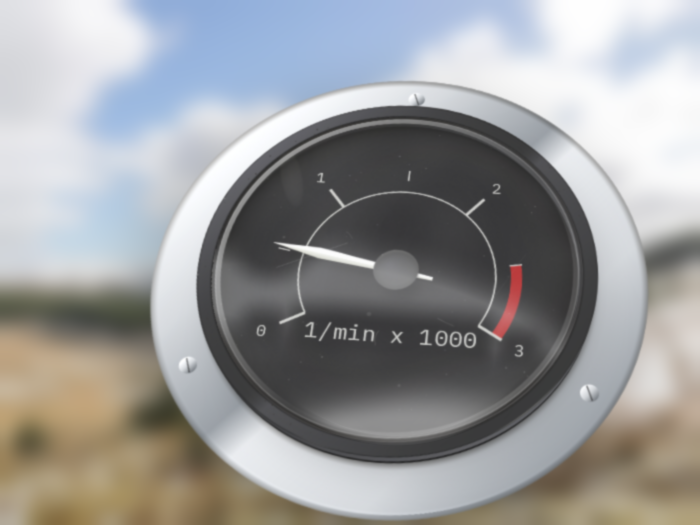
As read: {"value": 500, "unit": "rpm"}
